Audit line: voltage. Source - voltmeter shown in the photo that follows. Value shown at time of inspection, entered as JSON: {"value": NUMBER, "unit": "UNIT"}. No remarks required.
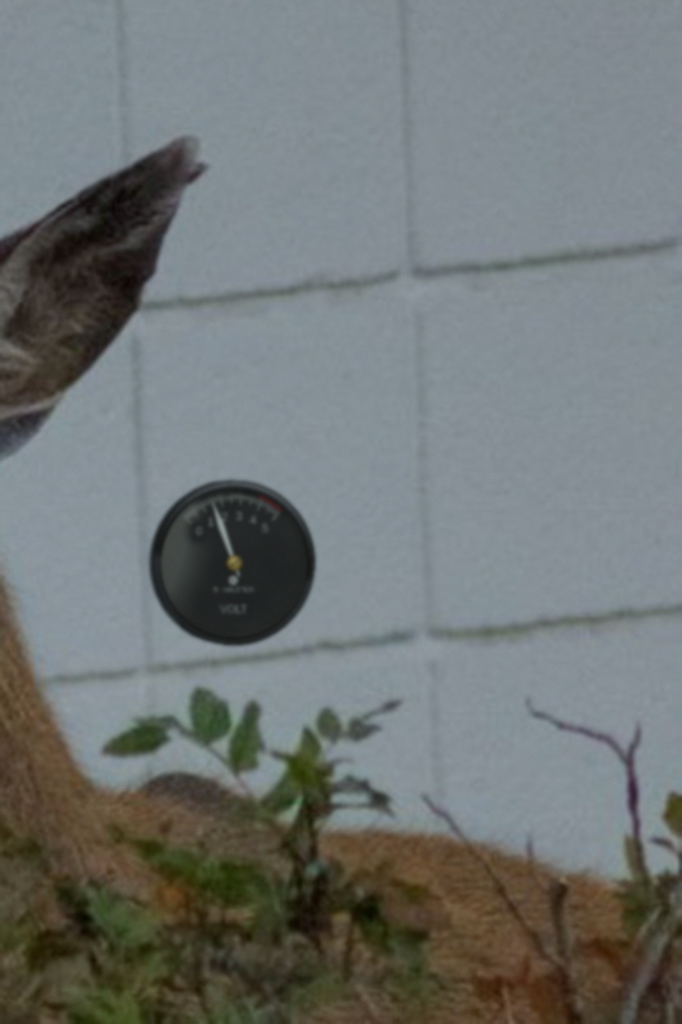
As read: {"value": 1.5, "unit": "V"}
